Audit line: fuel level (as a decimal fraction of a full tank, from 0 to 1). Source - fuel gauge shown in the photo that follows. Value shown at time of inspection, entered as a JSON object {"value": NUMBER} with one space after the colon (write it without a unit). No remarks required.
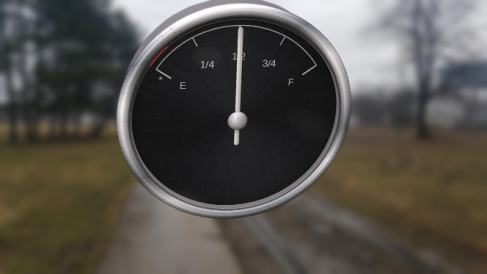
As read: {"value": 0.5}
